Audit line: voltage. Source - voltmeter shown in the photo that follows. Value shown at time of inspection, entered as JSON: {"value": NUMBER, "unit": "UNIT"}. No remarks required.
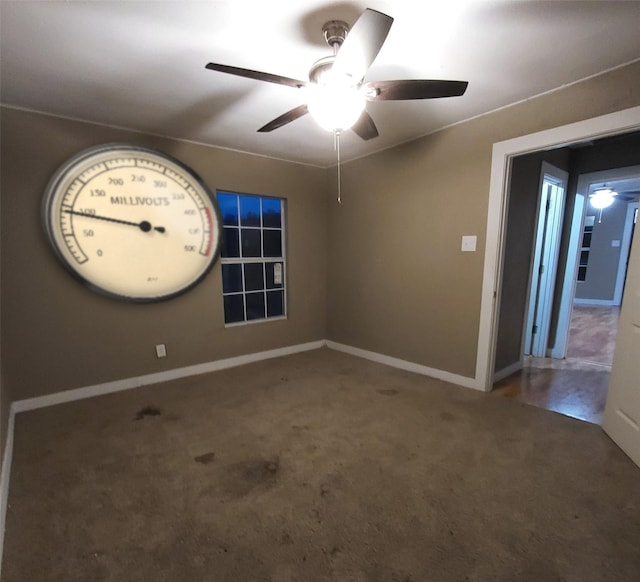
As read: {"value": 90, "unit": "mV"}
